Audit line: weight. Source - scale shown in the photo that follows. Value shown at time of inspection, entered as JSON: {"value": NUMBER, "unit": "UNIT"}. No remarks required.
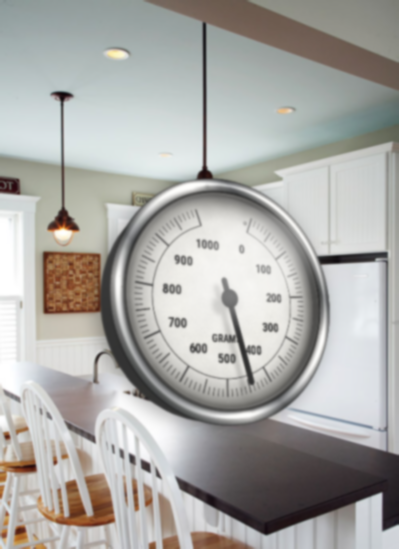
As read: {"value": 450, "unit": "g"}
